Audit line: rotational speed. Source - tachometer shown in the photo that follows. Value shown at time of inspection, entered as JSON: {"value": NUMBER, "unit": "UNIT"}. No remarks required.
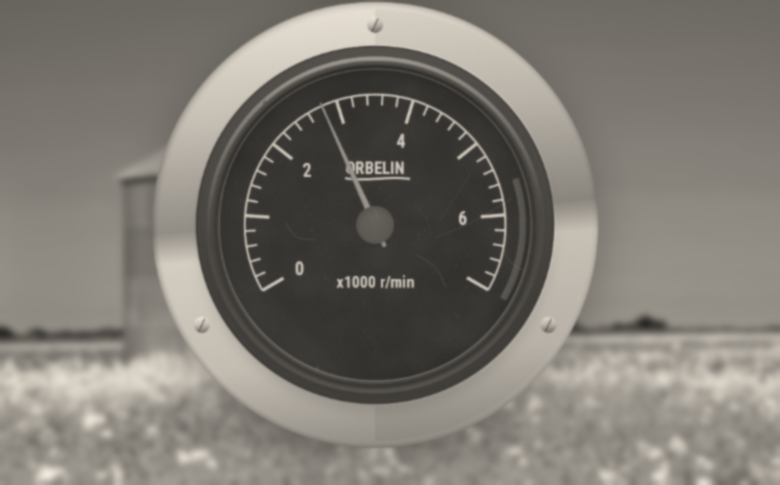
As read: {"value": 2800, "unit": "rpm"}
